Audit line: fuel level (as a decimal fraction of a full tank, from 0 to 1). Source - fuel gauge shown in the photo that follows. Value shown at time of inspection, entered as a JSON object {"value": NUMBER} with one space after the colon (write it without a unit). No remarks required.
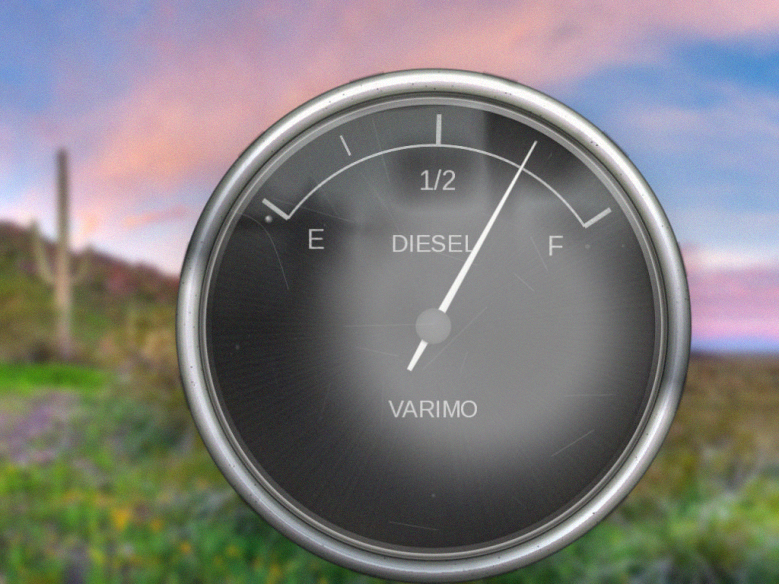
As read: {"value": 0.75}
